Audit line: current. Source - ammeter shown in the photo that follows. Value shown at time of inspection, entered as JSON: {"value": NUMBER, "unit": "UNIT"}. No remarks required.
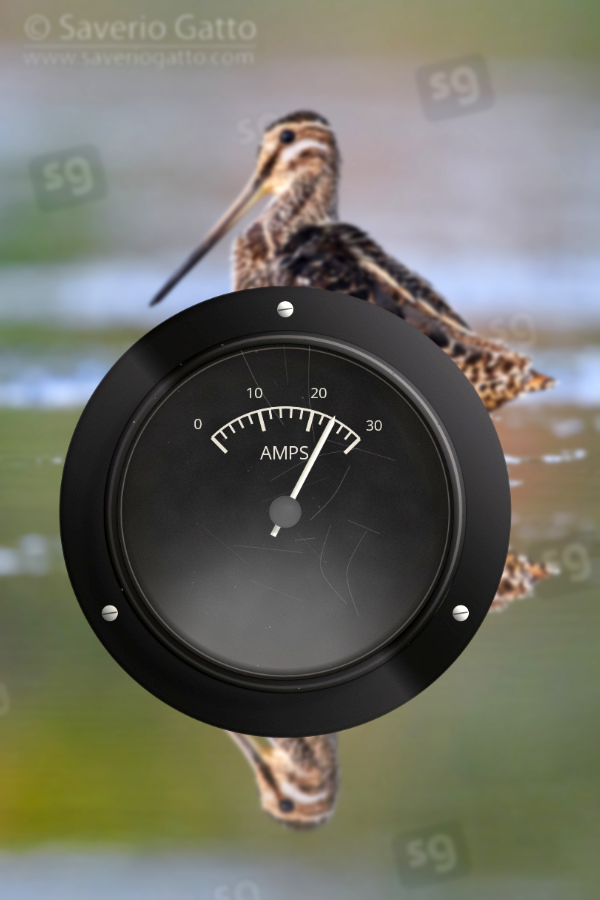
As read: {"value": 24, "unit": "A"}
